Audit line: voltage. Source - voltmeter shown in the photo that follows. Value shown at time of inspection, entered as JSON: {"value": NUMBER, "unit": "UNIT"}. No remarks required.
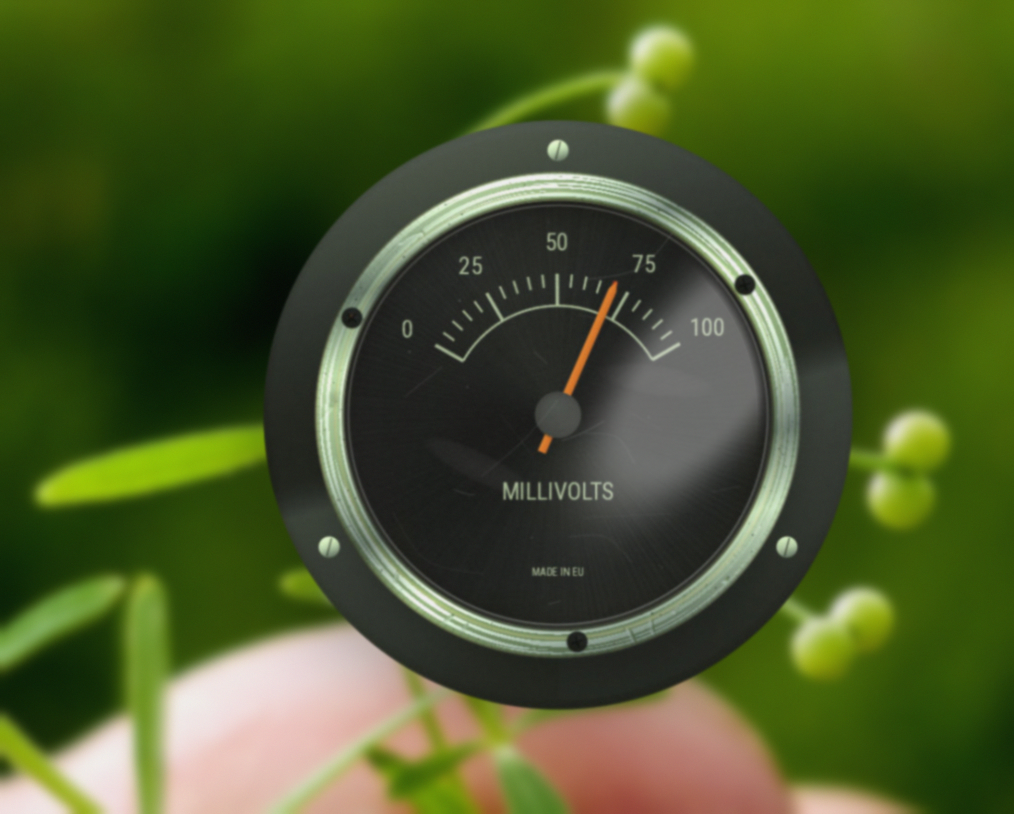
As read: {"value": 70, "unit": "mV"}
